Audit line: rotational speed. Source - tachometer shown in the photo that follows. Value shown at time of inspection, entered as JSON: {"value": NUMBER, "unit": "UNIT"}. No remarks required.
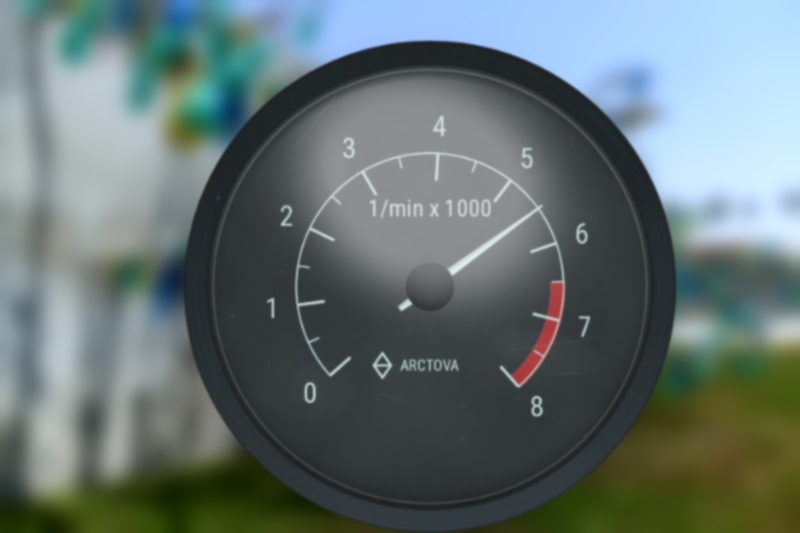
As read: {"value": 5500, "unit": "rpm"}
